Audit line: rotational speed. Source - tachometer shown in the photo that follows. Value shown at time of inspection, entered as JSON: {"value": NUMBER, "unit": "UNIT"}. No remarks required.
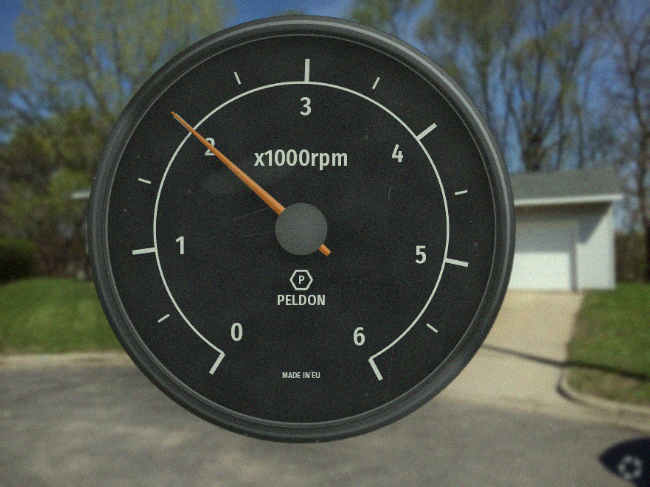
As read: {"value": 2000, "unit": "rpm"}
